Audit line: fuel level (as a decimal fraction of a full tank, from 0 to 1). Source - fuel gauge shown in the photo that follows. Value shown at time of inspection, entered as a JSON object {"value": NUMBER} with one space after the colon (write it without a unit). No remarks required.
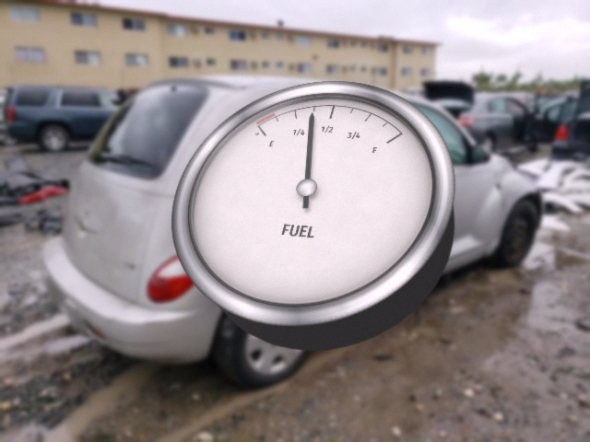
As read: {"value": 0.375}
